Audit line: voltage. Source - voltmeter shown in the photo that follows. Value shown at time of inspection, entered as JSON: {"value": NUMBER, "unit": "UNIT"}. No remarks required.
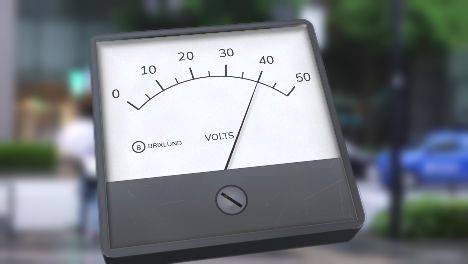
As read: {"value": 40, "unit": "V"}
